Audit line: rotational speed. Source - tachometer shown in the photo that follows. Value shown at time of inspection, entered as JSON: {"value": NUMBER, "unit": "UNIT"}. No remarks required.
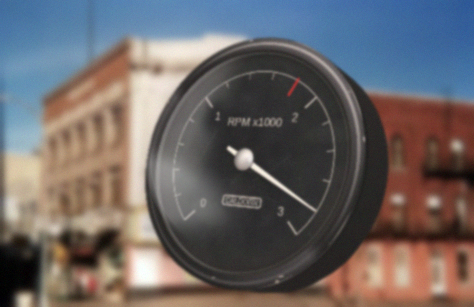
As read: {"value": 2800, "unit": "rpm"}
